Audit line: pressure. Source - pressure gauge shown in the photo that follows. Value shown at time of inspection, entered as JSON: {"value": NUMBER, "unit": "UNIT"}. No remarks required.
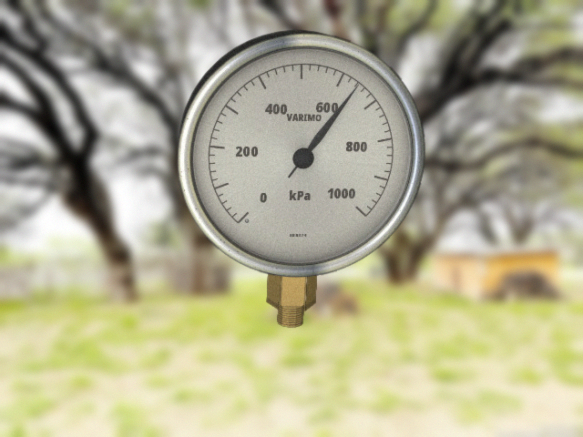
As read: {"value": 640, "unit": "kPa"}
